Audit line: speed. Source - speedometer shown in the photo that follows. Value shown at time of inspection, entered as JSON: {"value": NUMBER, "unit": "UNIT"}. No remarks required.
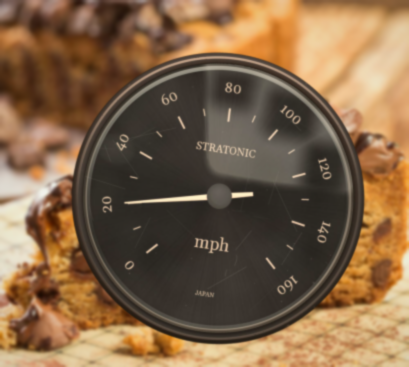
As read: {"value": 20, "unit": "mph"}
